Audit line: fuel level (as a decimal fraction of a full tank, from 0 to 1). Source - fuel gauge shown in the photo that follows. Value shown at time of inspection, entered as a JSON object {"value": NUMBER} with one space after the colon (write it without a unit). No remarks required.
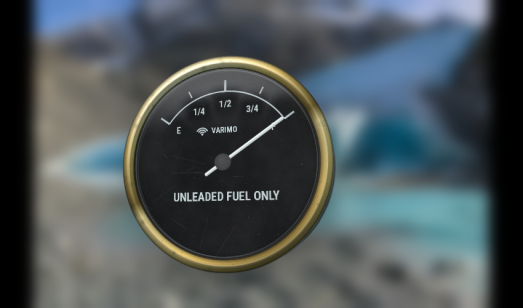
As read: {"value": 1}
